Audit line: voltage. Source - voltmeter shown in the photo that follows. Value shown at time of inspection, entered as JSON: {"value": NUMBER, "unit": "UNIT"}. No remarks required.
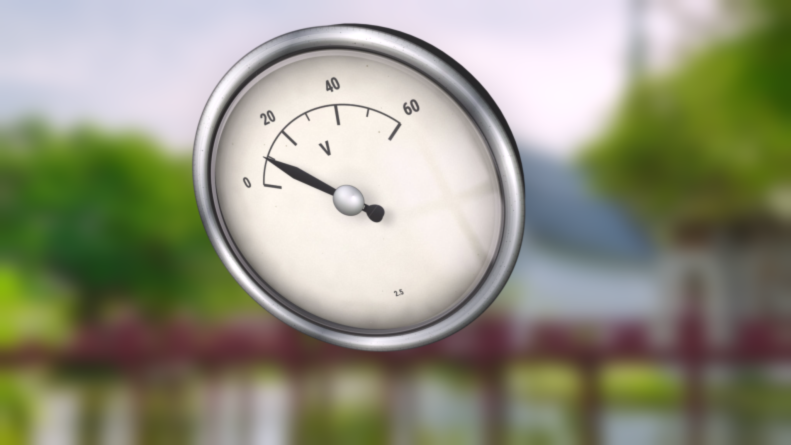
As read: {"value": 10, "unit": "V"}
